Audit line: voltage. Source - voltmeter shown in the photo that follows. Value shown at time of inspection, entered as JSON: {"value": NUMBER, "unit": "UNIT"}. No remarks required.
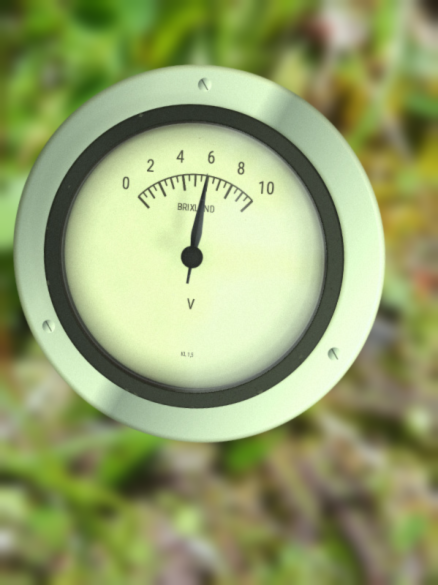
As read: {"value": 6, "unit": "V"}
